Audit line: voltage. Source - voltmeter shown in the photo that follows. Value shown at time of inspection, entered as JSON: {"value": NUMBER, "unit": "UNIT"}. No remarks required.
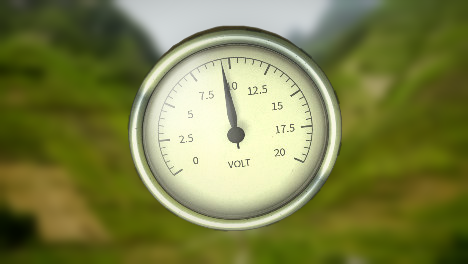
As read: {"value": 9.5, "unit": "V"}
